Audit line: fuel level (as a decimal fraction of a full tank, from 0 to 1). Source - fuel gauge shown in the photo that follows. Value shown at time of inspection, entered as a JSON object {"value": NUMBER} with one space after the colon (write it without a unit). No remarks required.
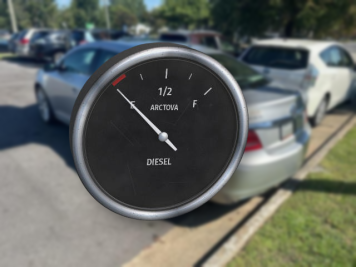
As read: {"value": 0}
